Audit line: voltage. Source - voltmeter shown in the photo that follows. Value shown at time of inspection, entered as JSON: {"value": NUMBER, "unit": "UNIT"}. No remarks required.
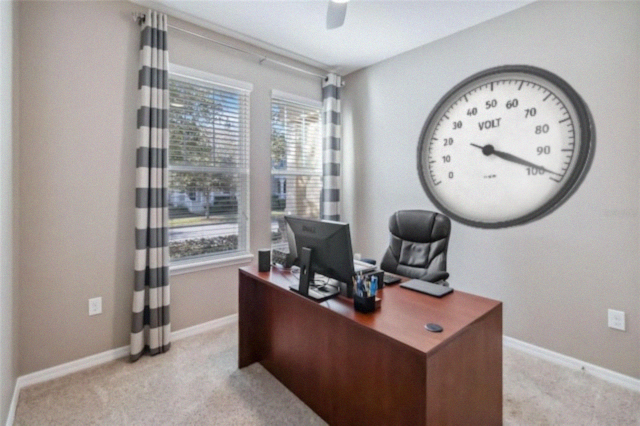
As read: {"value": 98, "unit": "V"}
